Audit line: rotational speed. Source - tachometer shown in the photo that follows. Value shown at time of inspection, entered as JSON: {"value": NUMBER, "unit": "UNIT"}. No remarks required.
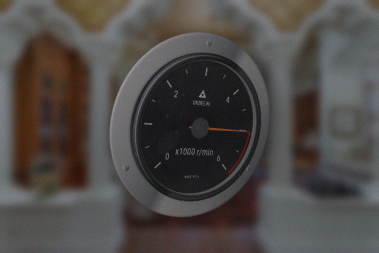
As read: {"value": 5000, "unit": "rpm"}
